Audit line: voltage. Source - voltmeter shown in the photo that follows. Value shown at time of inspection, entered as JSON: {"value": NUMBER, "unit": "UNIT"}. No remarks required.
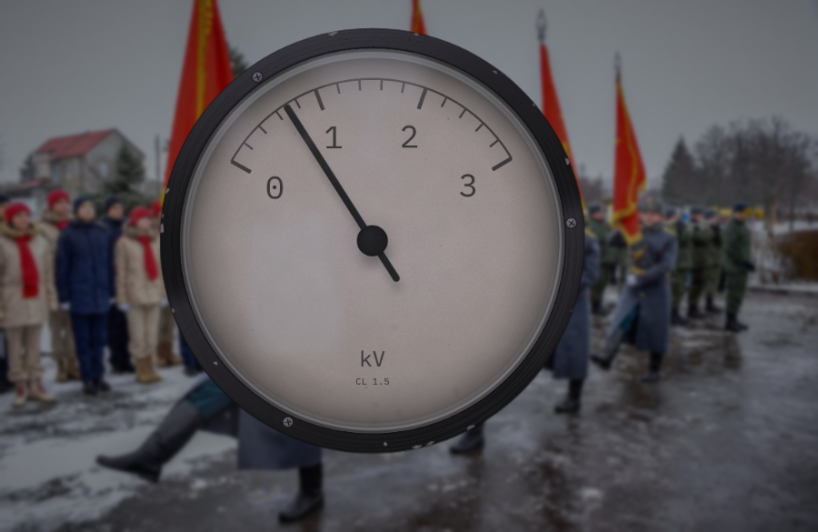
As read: {"value": 0.7, "unit": "kV"}
